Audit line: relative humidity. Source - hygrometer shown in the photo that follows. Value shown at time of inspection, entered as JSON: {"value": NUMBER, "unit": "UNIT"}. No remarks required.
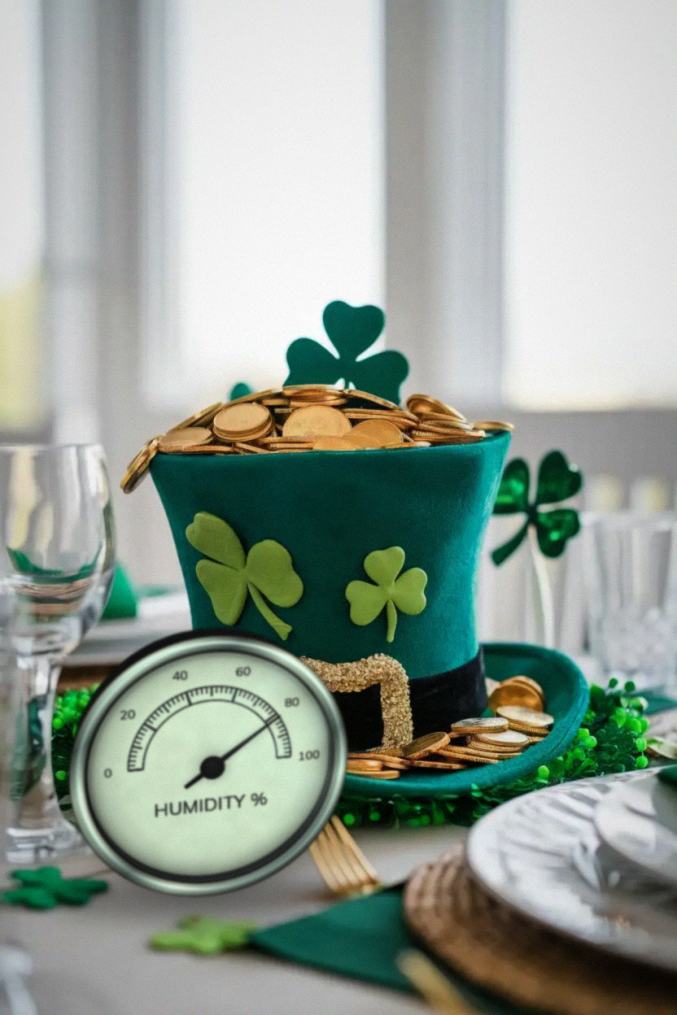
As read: {"value": 80, "unit": "%"}
